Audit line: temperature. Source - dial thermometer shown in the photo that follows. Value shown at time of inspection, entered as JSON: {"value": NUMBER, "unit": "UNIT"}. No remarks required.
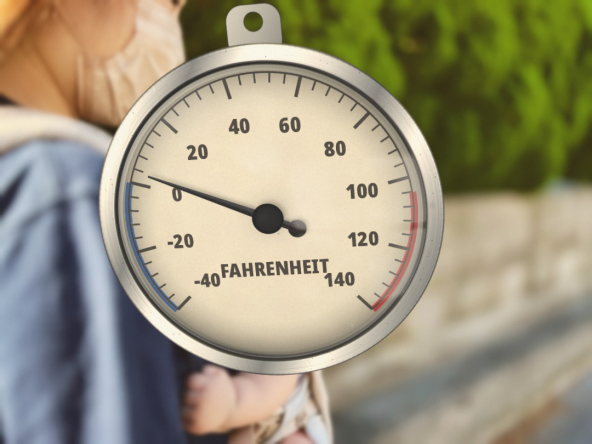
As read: {"value": 4, "unit": "°F"}
